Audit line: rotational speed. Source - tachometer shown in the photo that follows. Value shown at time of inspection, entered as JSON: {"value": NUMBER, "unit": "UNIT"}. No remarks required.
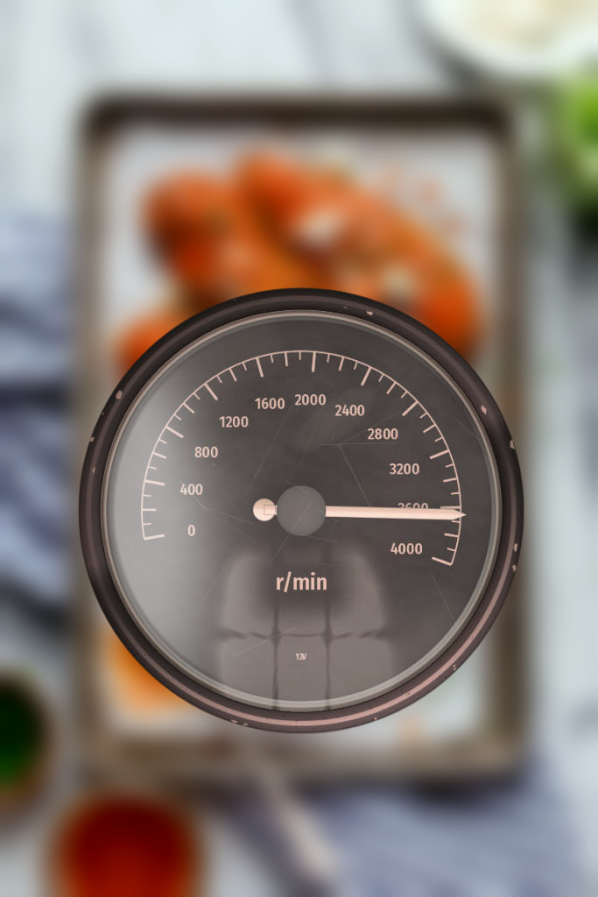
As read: {"value": 3650, "unit": "rpm"}
